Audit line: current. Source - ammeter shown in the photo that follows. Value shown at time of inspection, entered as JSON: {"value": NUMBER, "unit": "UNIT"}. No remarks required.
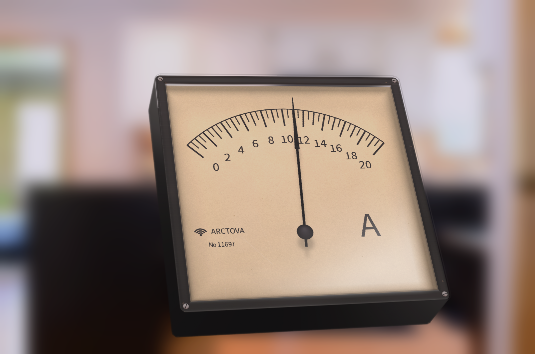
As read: {"value": 11, "unit": "A"}
